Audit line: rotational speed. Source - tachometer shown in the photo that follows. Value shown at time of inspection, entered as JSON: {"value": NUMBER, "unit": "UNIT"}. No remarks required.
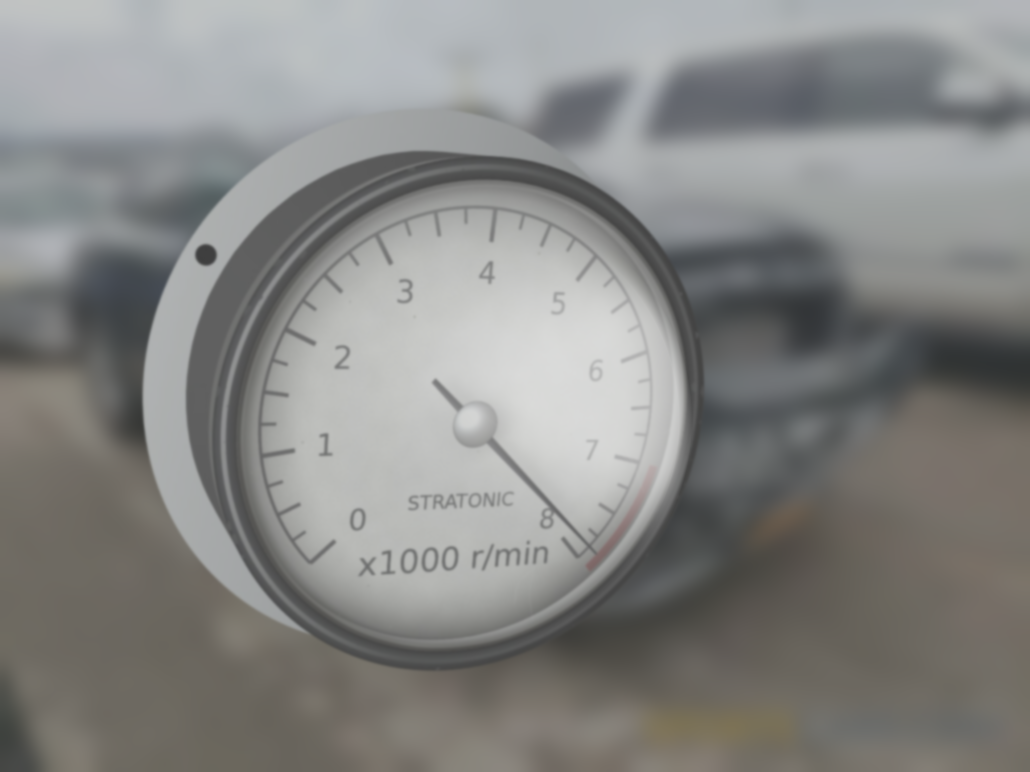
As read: {"value": 7875, "unit": "rpm"}
